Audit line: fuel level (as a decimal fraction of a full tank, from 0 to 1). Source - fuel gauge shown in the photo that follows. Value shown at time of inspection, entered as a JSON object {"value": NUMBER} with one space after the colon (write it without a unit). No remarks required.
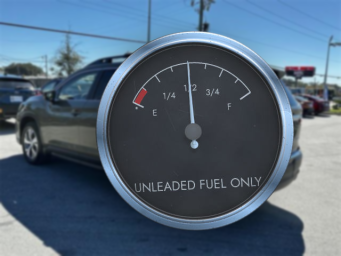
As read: {"value": 0.5}
